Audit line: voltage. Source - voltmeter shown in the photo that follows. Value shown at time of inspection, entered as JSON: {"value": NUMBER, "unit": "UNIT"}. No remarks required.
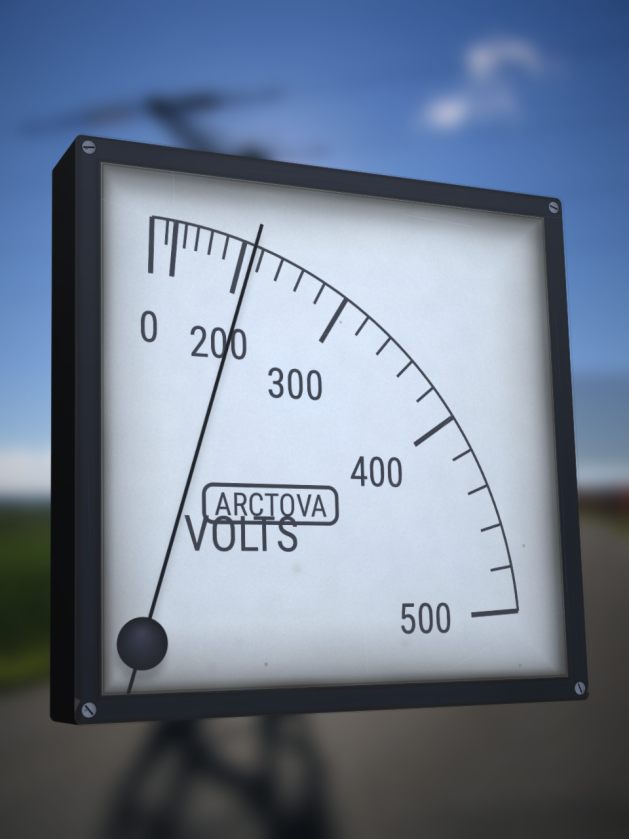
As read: {"value": 210, "unit": "V"}
